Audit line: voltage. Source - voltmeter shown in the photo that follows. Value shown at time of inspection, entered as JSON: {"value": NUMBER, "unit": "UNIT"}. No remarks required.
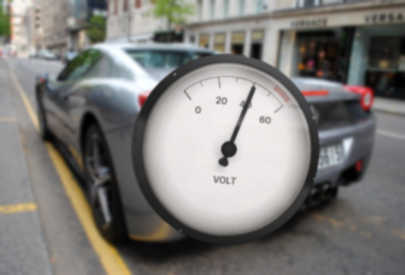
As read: {"value": 40, "unit": "V"}
